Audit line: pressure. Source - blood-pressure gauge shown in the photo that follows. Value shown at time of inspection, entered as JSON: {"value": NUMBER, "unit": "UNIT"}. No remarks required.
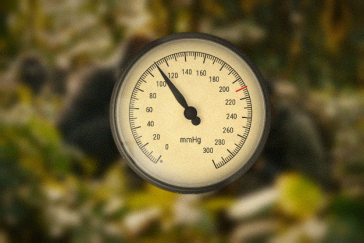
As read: {"value": 110, "unit": "mmHg"}
